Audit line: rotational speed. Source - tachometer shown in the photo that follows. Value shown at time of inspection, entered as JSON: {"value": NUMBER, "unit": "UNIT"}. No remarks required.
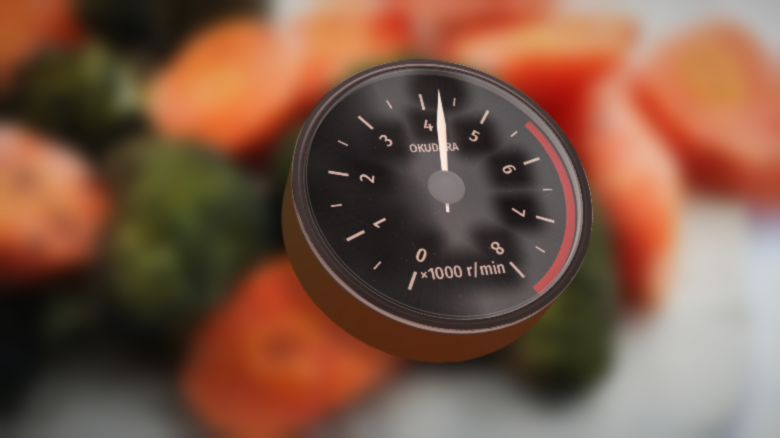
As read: {"value": 4250, "unit": "rpm"}
